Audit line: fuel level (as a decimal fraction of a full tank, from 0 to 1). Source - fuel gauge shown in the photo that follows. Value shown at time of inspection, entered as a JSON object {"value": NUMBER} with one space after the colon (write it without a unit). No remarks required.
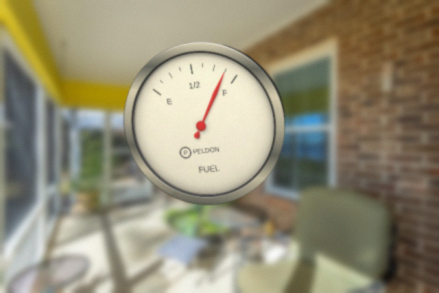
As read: {"value": 0.875}
